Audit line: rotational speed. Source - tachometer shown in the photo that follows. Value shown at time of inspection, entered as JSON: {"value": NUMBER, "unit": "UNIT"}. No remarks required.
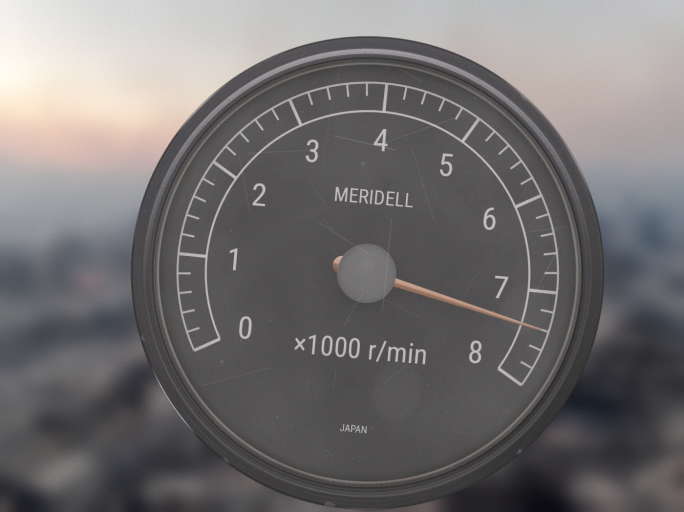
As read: {"value": 7400, "unit": "rpm"}
